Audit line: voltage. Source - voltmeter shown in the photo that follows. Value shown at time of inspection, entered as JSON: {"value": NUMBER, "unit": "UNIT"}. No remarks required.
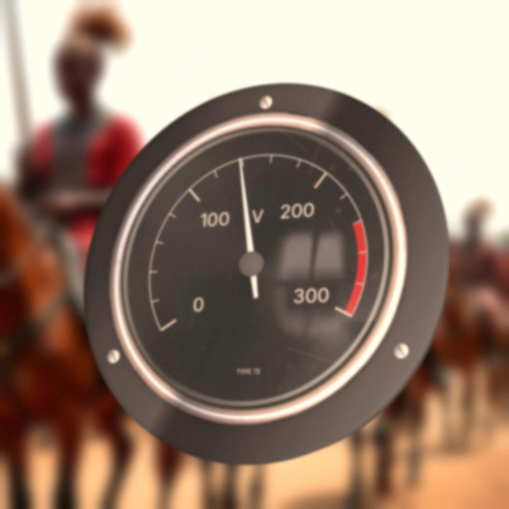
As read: {"value": 140, "unit": "V"}
